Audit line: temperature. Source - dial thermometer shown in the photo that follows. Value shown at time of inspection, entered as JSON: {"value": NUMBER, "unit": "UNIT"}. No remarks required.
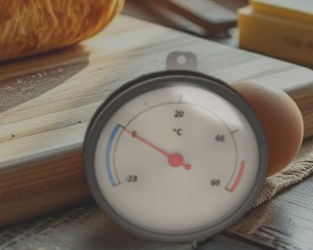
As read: {"value": 0, "unit": "°C"}
